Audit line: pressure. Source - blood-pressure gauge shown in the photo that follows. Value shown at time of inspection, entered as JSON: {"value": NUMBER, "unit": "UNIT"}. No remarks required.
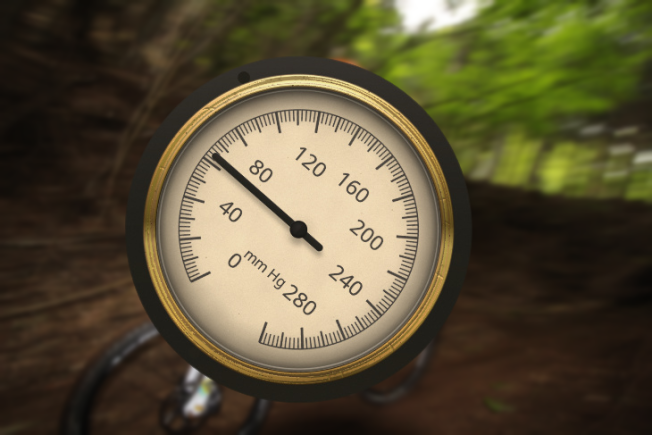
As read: {"value": 64, "unit": "mmHg"}
